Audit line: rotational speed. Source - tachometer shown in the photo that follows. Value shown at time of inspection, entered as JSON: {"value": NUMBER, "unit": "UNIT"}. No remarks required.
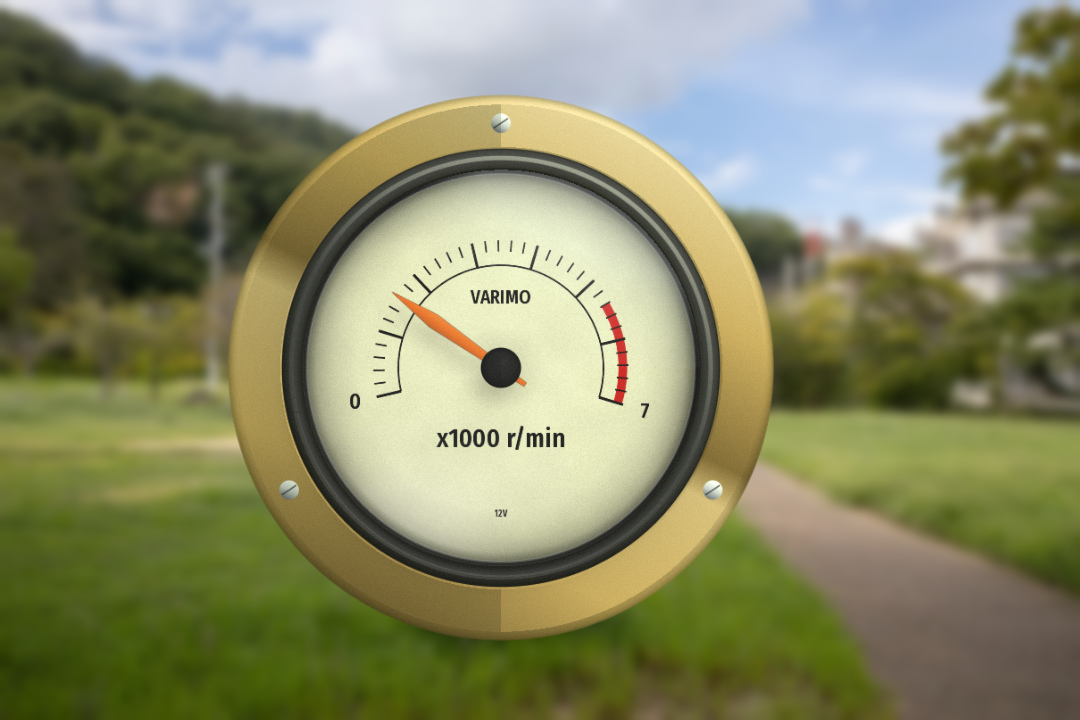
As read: {"value": 1600, "unit": "rpm"}
